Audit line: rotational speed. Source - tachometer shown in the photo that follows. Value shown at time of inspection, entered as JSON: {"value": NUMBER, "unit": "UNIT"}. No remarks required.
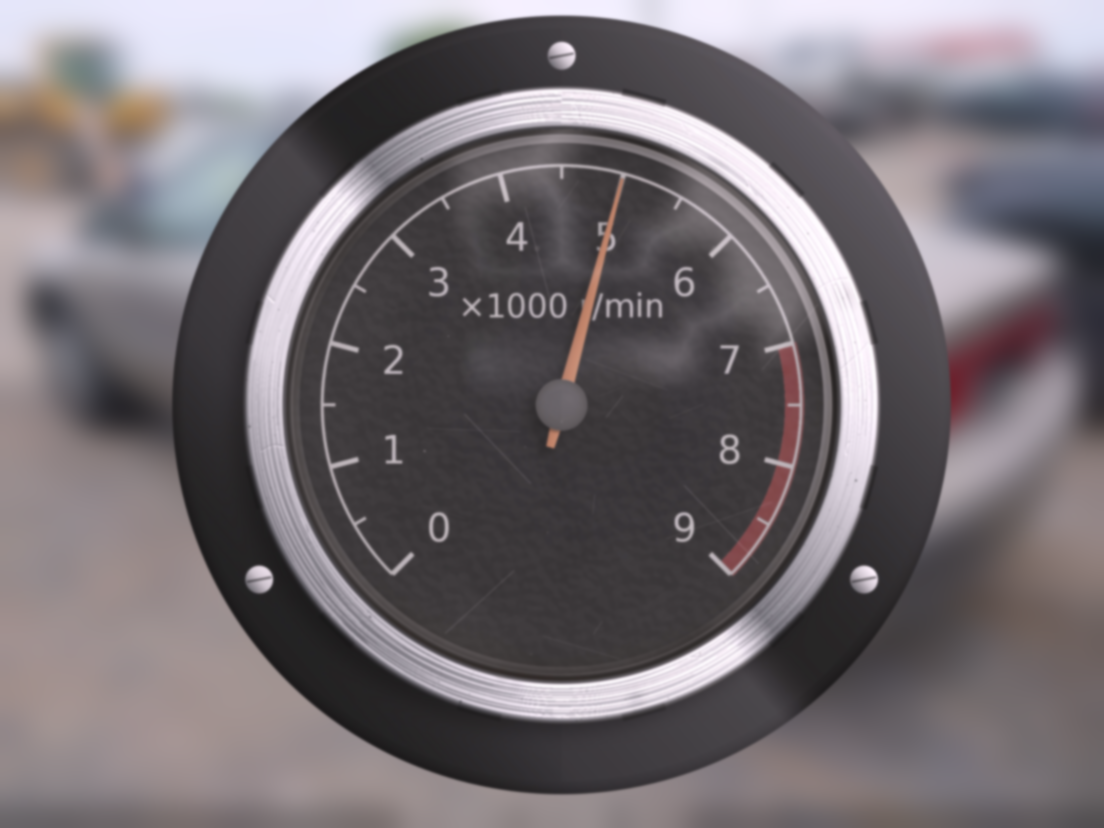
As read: {"value": 5000, "unit": "rpm"}
